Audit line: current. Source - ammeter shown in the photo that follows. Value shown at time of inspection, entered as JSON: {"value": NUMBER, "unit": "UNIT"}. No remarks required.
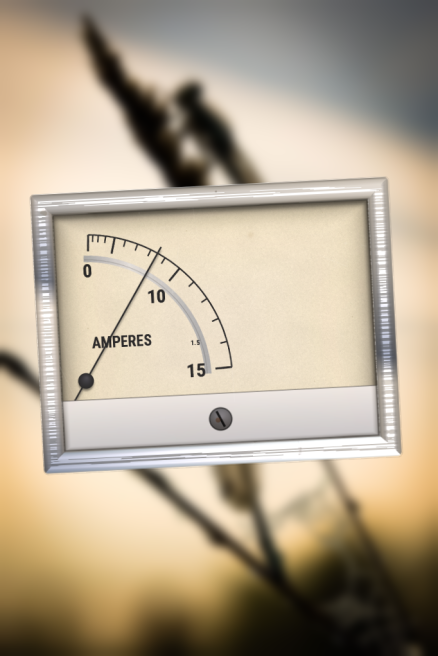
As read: {"value": 8.5, "unit": "A"}
